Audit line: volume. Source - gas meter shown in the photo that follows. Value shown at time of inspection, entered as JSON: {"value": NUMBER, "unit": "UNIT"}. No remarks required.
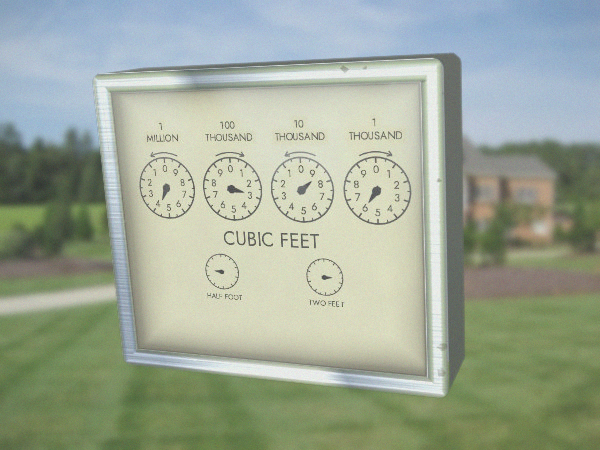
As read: {"value": 428600, "unit": "ft³"}
